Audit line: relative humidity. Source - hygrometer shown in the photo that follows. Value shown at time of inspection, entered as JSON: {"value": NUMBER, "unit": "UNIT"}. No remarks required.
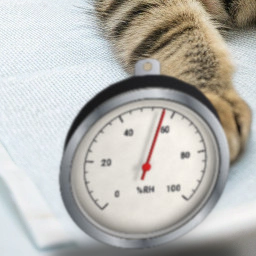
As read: {"value": 56, "unit": "%"}
